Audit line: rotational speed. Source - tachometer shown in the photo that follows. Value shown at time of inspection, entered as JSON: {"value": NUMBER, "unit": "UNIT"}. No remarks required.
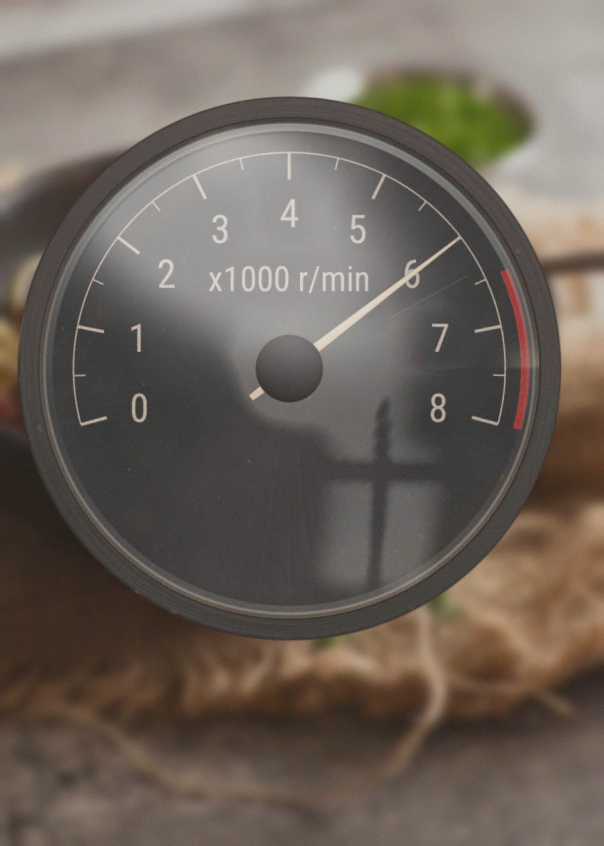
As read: {"value": 6000, "unit": "rpm"}
